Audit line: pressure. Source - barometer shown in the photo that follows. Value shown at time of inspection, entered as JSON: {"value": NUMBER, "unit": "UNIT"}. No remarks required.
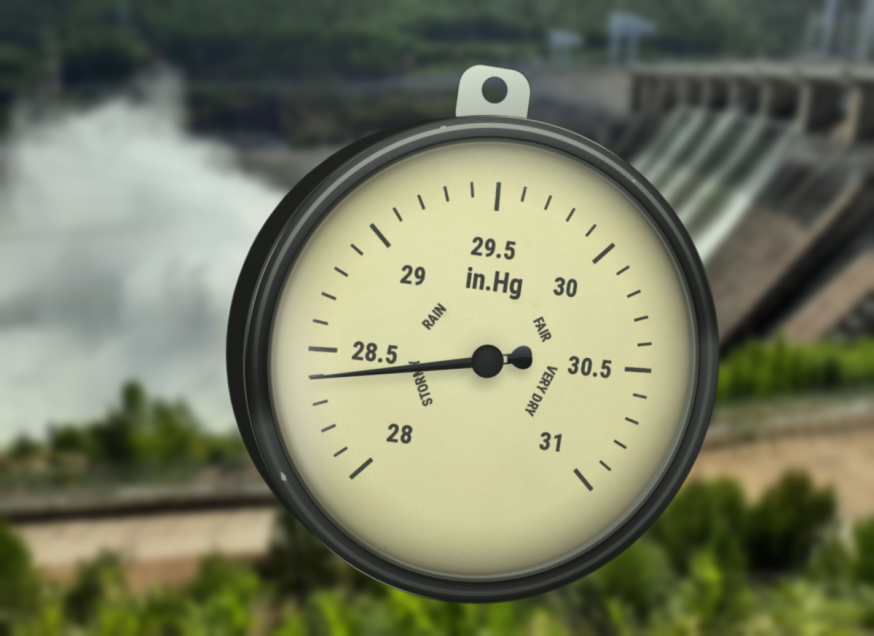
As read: {"value": 28.4, "unit": "inHg"}
